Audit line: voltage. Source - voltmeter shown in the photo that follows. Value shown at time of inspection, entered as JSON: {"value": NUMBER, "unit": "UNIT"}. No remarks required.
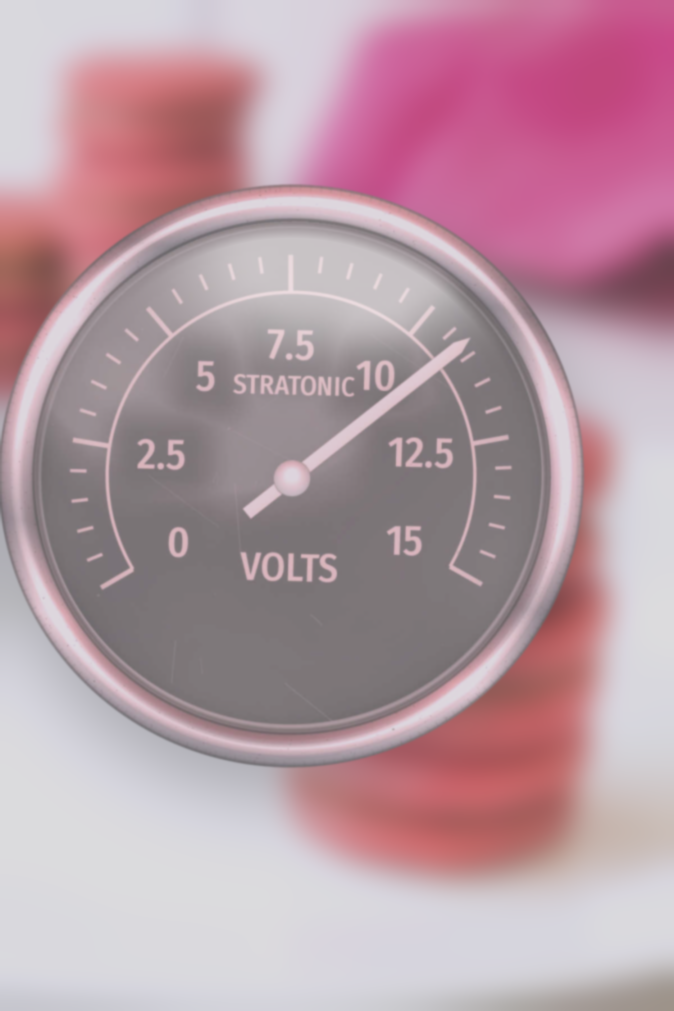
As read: {"value": 10.75, "unit": "V"}
